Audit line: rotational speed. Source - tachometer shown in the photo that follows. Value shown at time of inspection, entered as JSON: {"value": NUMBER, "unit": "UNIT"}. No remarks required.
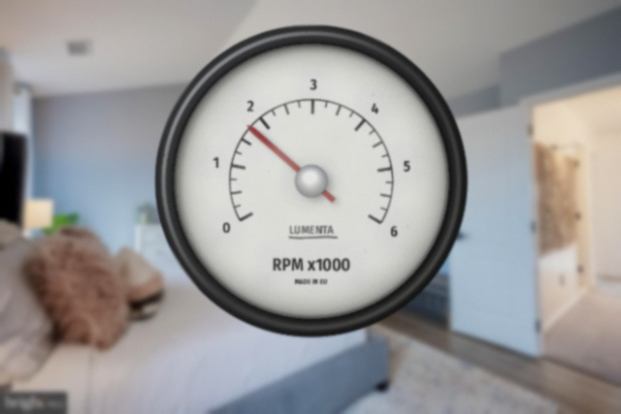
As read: {"value": 1750, "unit": "rpm"}
